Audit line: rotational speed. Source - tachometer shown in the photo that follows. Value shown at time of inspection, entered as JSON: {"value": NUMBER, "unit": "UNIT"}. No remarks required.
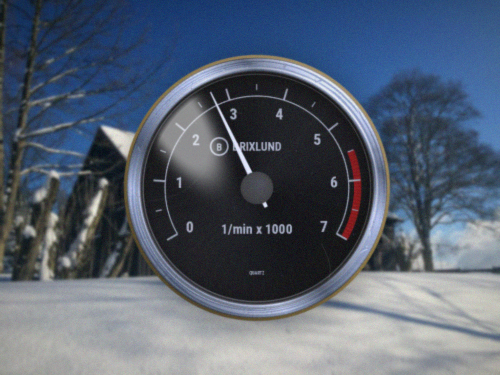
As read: {"value": 2750, "unit": "rpm"}
